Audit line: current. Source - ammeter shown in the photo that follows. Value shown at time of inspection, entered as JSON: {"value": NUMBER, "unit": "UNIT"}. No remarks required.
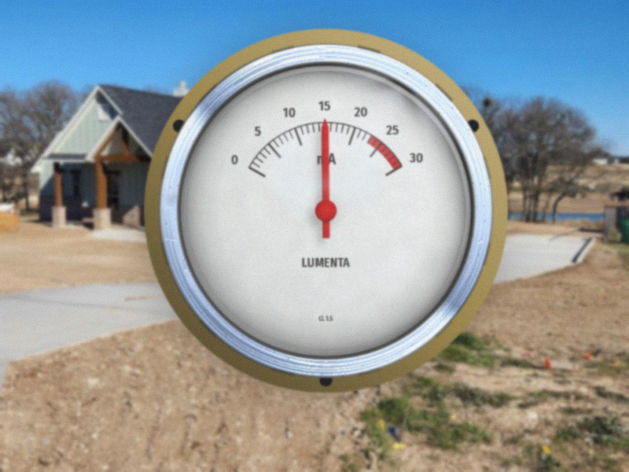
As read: {"value": 15, "unit": "mA"}
